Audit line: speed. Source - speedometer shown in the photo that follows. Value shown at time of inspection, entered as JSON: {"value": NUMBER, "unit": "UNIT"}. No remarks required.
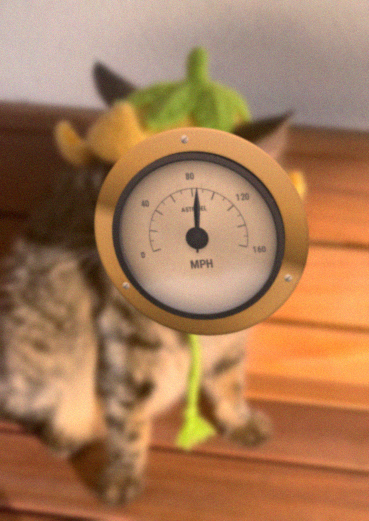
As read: {"value": 85, "unit": "mph"}
